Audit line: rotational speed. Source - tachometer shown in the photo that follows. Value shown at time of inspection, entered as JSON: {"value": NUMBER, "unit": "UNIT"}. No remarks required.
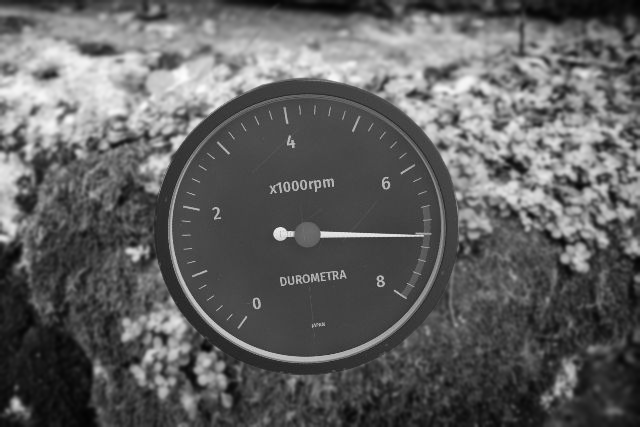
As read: {"value": 7000, "unit": "rpm"}
